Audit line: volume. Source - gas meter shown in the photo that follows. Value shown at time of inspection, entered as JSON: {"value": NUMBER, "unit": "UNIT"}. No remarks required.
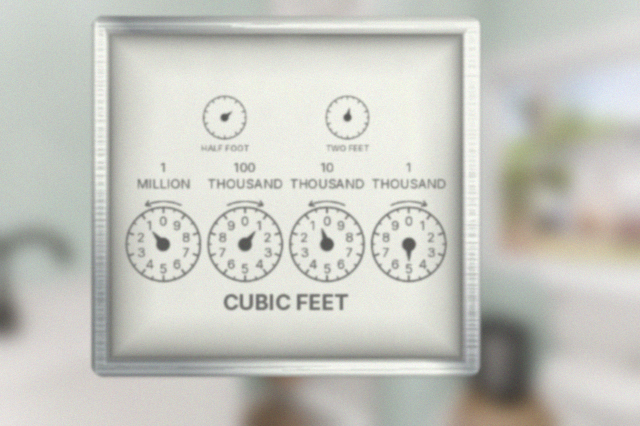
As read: {"value": 110500, "unit": "ft³"}
